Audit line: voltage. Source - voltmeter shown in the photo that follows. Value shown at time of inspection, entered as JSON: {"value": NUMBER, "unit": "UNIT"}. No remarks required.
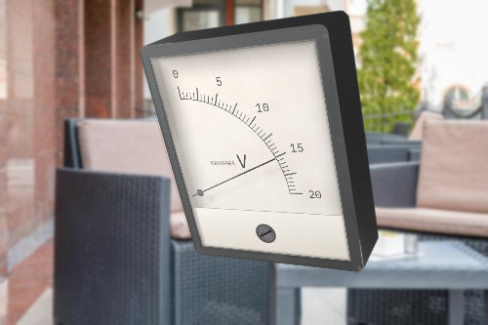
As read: {"value": 15, "unit": "V"}
